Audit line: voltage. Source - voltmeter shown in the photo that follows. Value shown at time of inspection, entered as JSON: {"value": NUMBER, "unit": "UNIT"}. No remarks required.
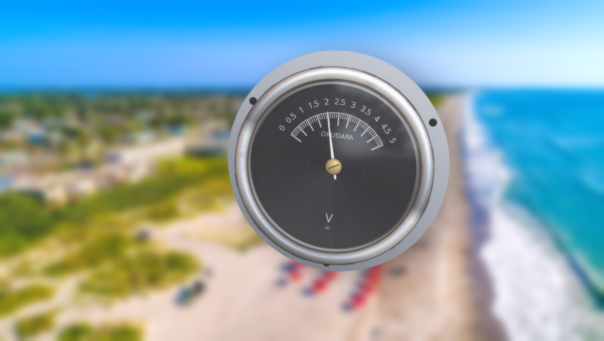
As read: {"value": 2, "unit": "V"}
